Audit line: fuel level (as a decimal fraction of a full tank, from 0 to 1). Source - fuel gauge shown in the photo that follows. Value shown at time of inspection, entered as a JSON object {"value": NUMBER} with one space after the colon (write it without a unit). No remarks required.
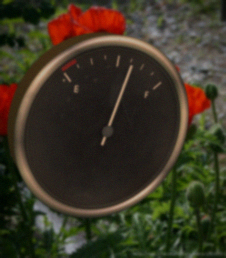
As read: {"value": 0.625}
